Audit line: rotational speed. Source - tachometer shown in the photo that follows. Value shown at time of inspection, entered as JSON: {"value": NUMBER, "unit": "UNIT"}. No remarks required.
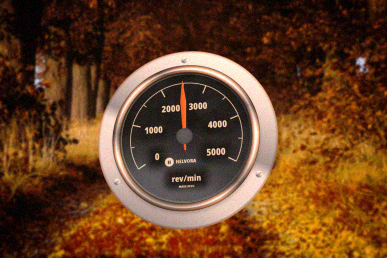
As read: {"value": 2500, "unit": "rpm"}
